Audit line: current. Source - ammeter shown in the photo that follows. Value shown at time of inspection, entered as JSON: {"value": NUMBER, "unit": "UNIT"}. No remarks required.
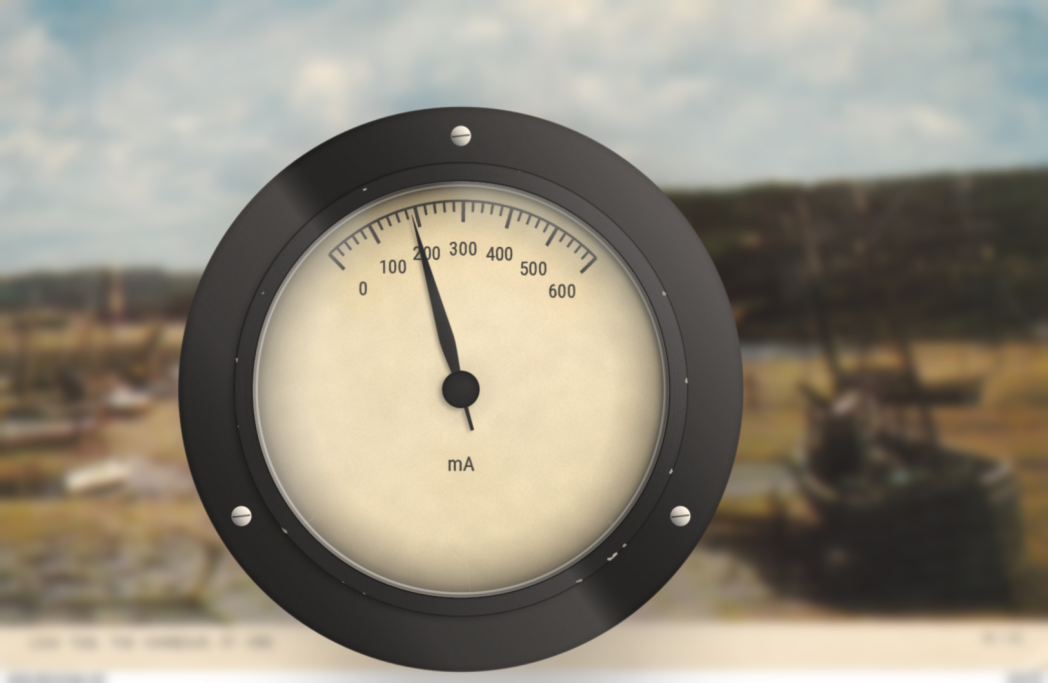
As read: {"value": 190, "unit": "mA"}
